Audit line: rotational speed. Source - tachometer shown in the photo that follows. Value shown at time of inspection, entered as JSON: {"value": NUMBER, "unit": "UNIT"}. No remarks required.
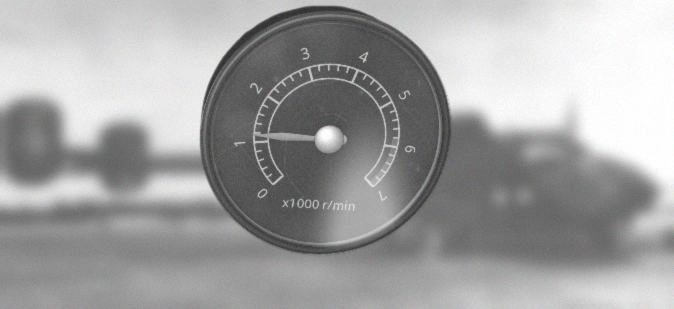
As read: {"value": 1200, "unit": "rpm"}
